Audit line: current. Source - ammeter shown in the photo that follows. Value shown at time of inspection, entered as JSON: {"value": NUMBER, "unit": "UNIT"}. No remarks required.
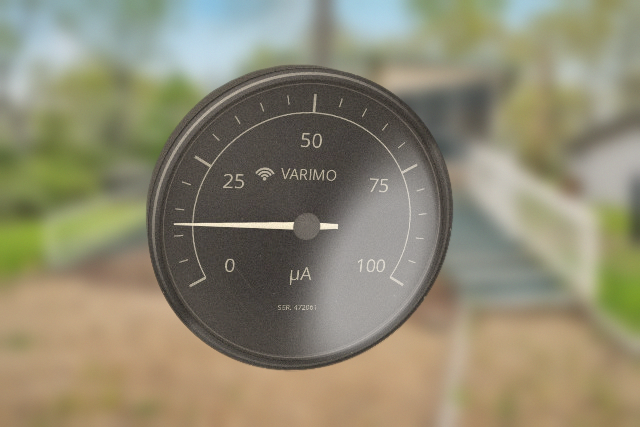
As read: {"value": 12.5, "unit": "µA"}
